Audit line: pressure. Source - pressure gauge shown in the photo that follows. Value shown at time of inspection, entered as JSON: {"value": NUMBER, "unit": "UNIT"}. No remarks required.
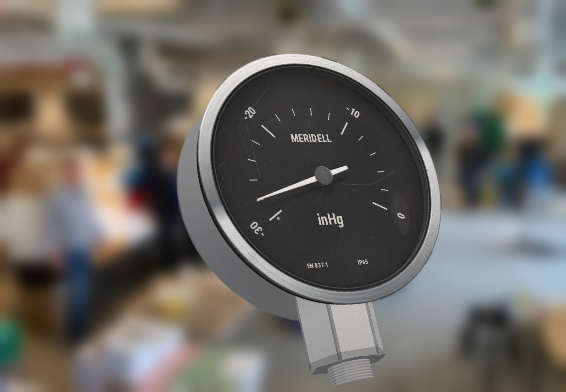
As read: {"value": -28, "unit": "inHg"}
